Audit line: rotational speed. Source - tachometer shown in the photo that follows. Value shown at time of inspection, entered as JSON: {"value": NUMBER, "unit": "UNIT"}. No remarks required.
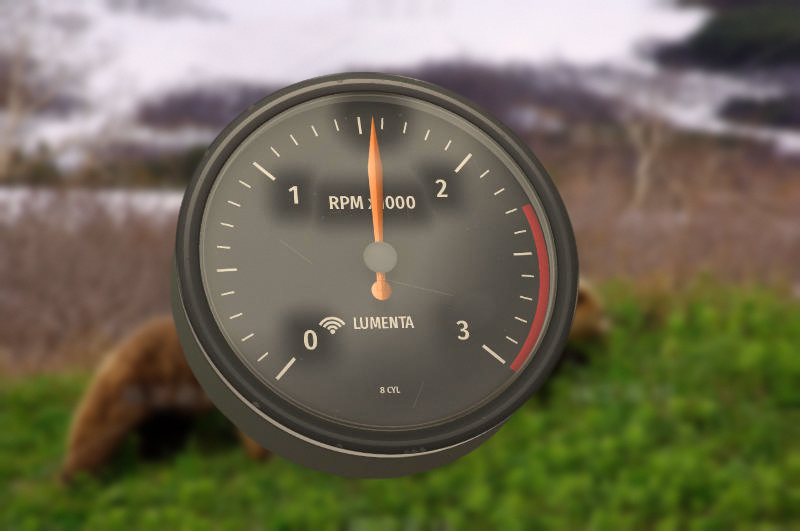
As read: {"value": 1550, "unit": "rpm"}
